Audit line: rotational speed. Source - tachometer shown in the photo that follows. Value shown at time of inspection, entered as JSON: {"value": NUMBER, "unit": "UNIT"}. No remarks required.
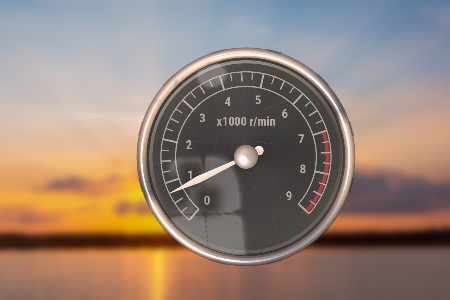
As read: {"value": 750, "unit": "rpm"}
